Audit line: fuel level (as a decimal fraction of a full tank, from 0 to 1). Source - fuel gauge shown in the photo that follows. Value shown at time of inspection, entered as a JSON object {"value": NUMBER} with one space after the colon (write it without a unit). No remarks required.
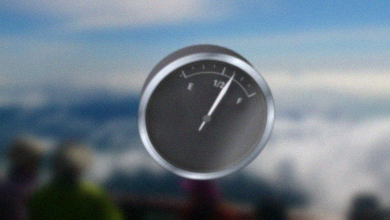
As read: {"value": 0.625}
